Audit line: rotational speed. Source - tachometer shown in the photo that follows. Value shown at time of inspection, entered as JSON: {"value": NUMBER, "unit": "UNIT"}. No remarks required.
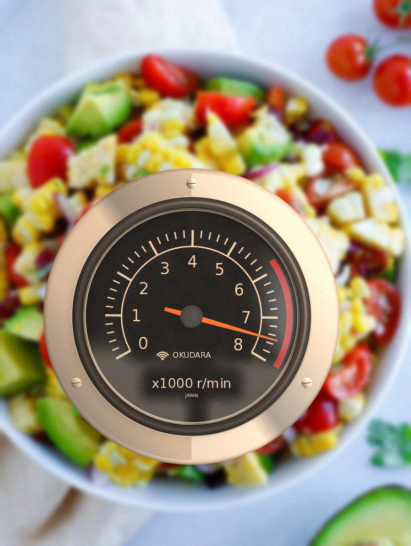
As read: {"value": 7500, "unit": "rpm"}
